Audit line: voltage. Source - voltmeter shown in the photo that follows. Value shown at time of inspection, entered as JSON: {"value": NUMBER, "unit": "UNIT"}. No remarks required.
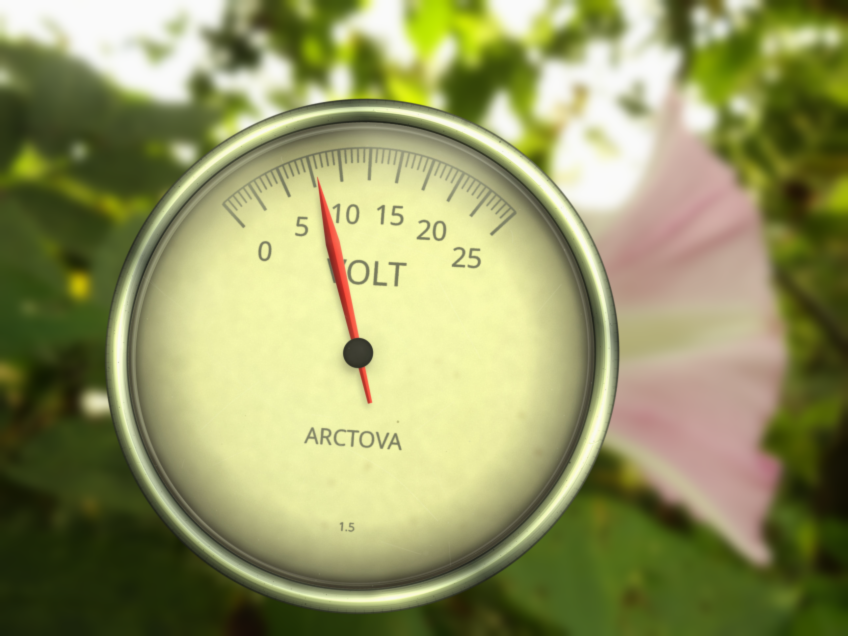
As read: {"value": 8, "unit": "V"}
